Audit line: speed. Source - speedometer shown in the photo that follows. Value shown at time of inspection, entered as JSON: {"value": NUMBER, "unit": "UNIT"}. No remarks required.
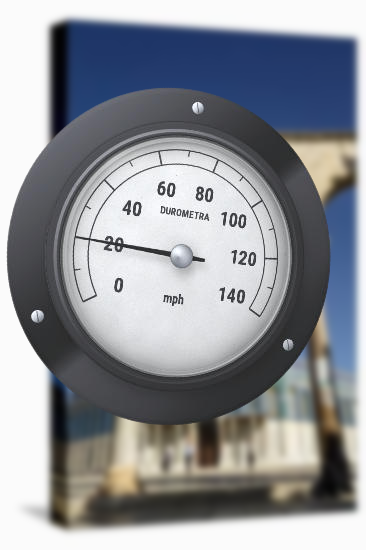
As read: {"value": 20, "unit": "mph"}
